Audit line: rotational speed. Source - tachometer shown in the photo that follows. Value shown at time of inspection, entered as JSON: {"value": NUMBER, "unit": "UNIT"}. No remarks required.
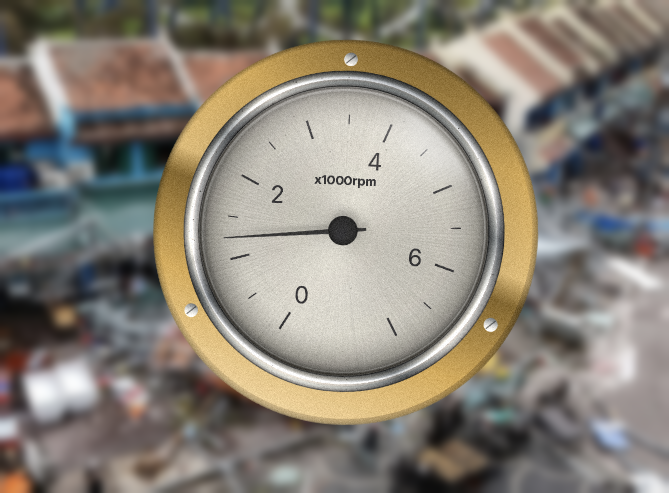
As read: {"value": 1250, "unit": "rpm"}
